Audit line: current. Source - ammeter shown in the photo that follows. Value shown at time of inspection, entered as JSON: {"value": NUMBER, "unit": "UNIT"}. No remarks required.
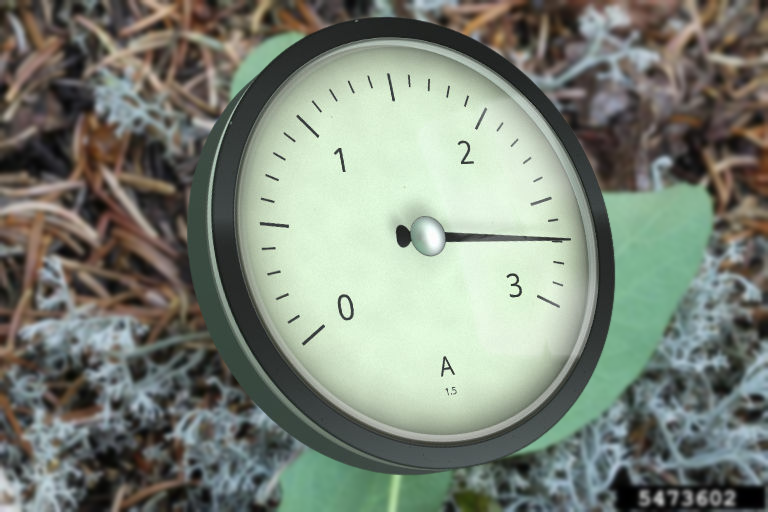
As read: {"value": 2.7, "unit": "A"}
